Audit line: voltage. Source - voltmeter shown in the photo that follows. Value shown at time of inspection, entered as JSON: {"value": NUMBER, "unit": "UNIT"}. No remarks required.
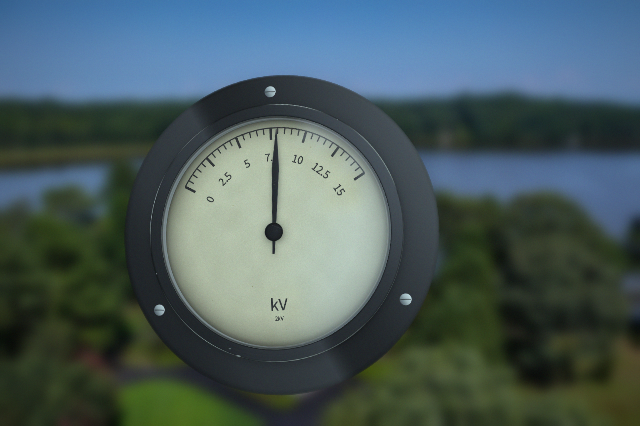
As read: {"value": 8, "unit": "kV"}
